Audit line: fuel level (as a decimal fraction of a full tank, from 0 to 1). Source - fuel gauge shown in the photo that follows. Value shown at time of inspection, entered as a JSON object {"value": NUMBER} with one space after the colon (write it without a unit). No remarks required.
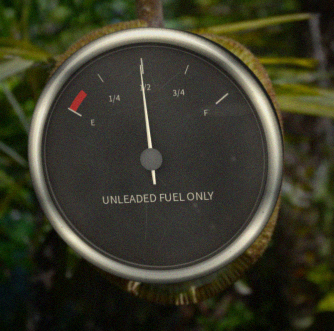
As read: {"value": 0.5}
